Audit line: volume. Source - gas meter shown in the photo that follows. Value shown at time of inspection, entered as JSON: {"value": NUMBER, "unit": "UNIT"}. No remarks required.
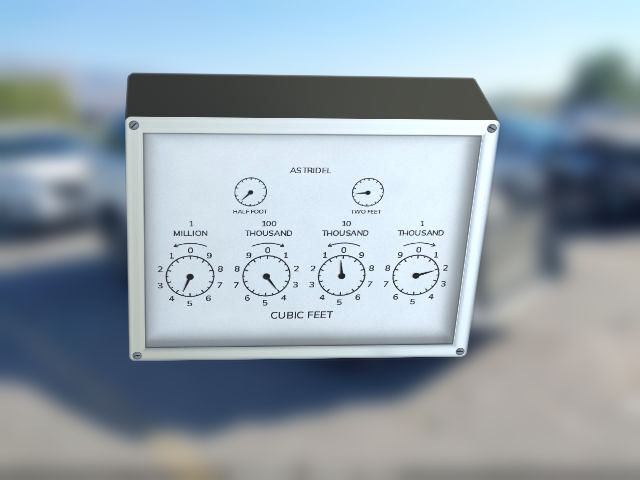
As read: {"value": 440200, "unit": "ft³"}
